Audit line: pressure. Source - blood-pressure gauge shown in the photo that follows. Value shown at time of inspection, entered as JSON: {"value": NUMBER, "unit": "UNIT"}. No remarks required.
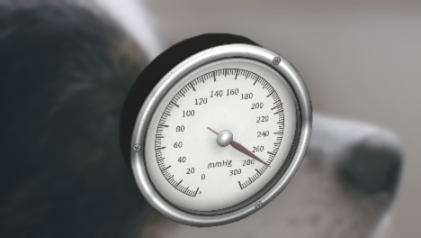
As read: {"value": 270, "unit": "mmHg"}
